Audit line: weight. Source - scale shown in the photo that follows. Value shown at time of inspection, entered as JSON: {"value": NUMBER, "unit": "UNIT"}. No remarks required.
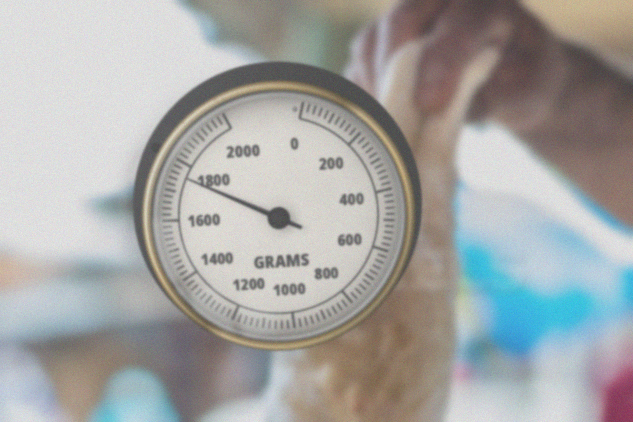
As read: {"value": 1760, "unit": "g"}
